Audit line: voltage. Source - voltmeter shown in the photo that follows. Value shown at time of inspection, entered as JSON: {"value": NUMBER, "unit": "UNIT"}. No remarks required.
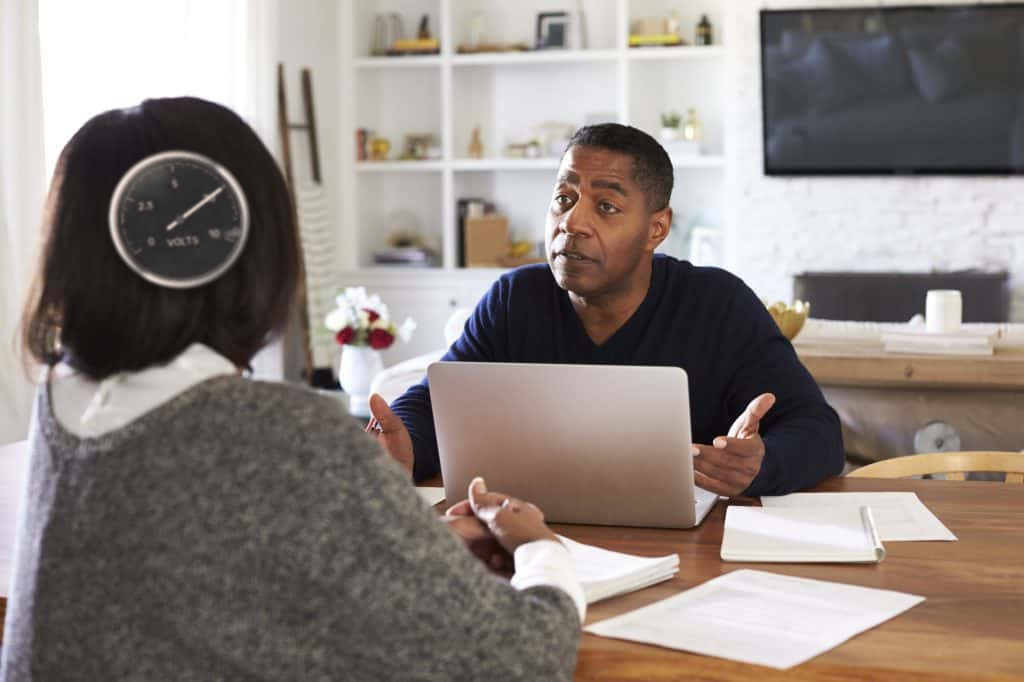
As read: {"value": 7.5, "unit": "V"}
